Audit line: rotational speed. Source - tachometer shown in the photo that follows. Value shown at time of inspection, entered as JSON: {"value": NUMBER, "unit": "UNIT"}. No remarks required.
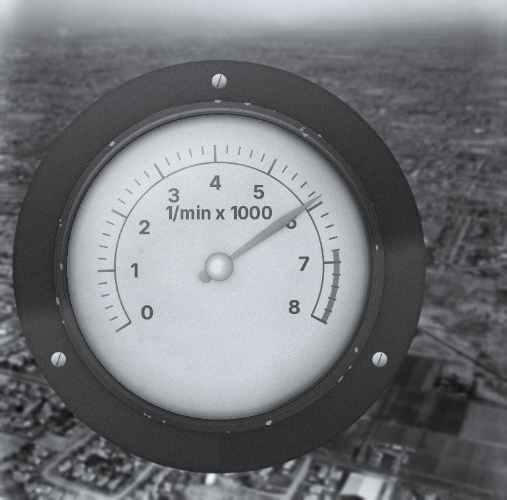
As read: {"value": 5900, "unit": "rpm"}
